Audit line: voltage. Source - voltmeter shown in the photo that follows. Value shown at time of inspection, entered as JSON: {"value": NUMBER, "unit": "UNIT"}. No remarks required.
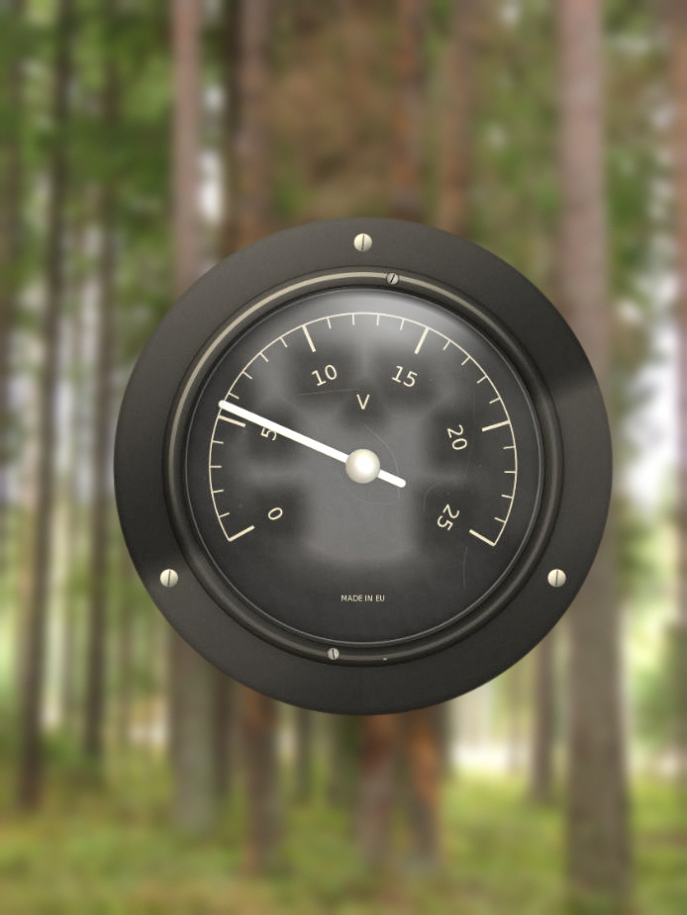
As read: {"value": 5.5, "unit": "V"}
